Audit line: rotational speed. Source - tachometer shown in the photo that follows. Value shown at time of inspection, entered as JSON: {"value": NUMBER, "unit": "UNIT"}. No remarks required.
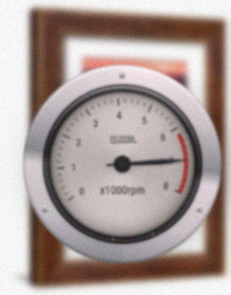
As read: {"value": 7000, "unit": "rpm"}
